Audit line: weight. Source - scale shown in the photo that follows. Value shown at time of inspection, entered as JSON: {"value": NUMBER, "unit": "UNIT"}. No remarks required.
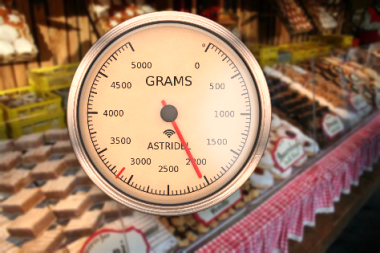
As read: {"value": 2050, "unit": "g"}
